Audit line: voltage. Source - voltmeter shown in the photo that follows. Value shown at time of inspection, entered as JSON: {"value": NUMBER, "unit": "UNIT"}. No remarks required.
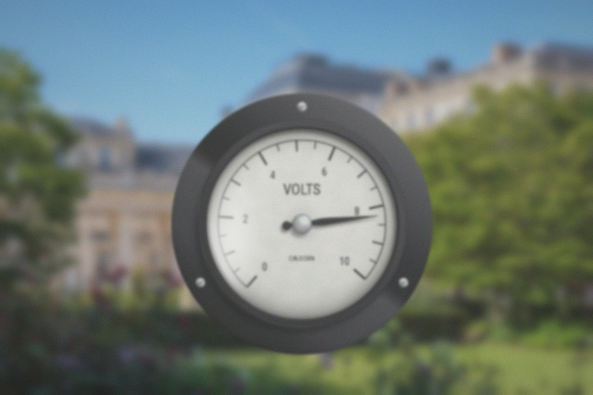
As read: {"value": 8.25, "unit": "V"}
